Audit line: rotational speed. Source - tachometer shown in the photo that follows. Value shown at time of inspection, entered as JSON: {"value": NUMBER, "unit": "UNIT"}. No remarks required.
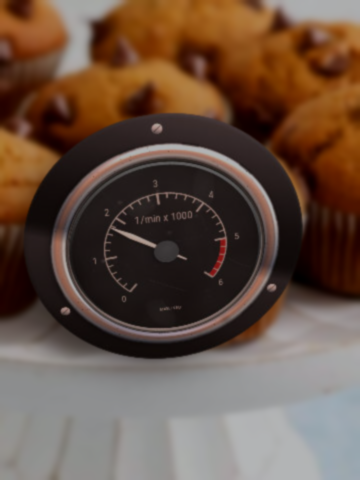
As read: {"value": 1800, "unit": "rpm"}
